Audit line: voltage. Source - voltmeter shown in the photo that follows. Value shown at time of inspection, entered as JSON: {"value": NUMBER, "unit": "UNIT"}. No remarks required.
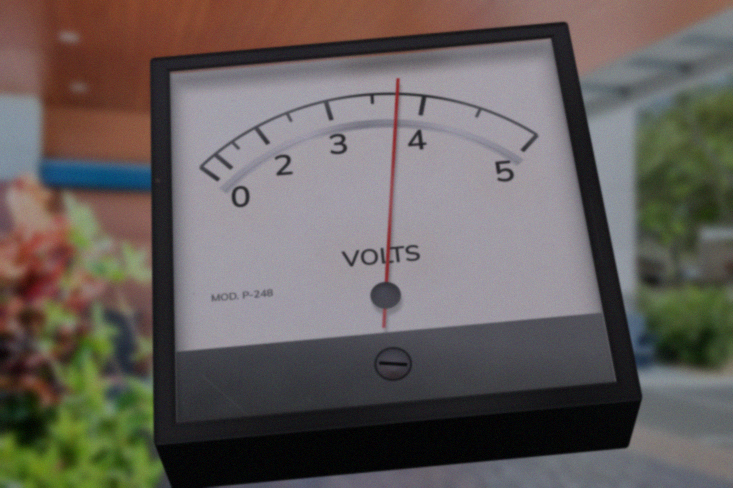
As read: {"value": 3.75, "unit": "V"}
